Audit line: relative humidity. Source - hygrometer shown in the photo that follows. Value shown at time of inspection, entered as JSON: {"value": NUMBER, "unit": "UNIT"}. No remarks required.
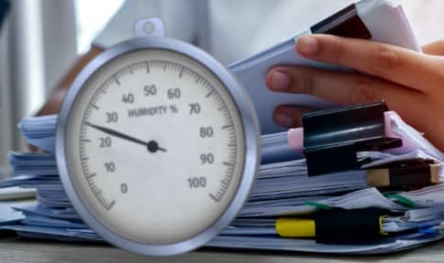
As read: {"value": 25, "unit": "%"}
